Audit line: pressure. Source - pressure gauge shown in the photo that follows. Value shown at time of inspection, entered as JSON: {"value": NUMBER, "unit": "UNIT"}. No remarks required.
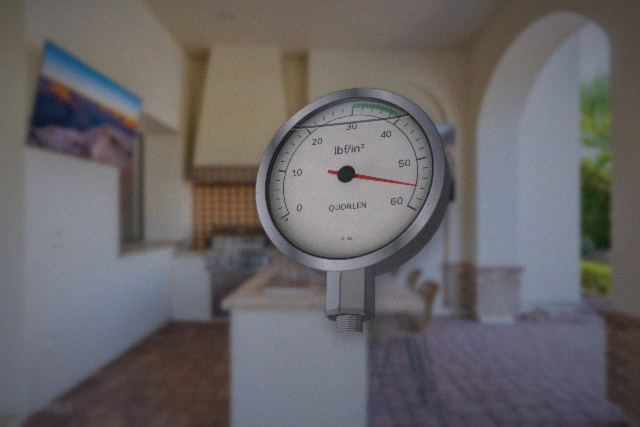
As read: {"value": 56, "unit": "psi"}
